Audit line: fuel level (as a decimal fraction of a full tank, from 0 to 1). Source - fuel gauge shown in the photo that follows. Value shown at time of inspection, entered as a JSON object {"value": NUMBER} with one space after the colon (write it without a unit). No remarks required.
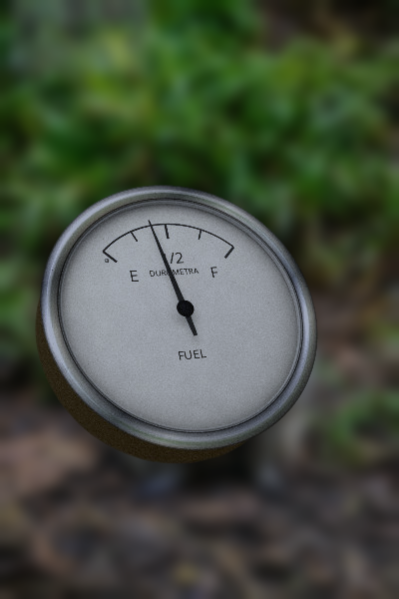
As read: {"value": 0.375}
